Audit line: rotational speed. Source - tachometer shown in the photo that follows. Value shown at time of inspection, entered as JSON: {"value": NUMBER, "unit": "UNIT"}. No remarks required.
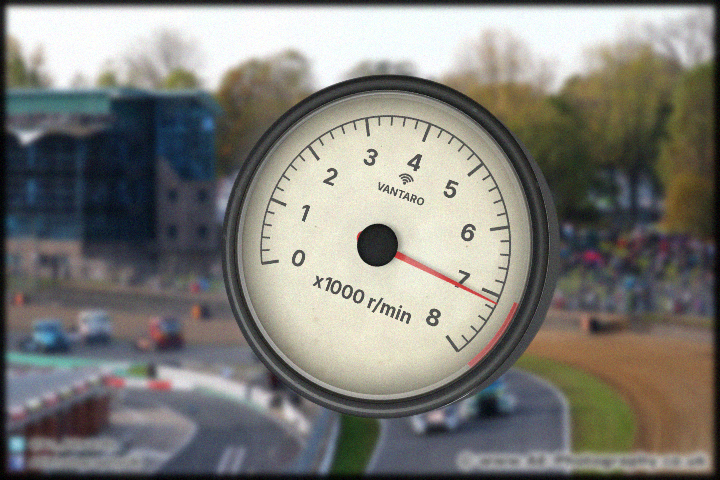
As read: {"value": 7100, "unit": "rpm"}
